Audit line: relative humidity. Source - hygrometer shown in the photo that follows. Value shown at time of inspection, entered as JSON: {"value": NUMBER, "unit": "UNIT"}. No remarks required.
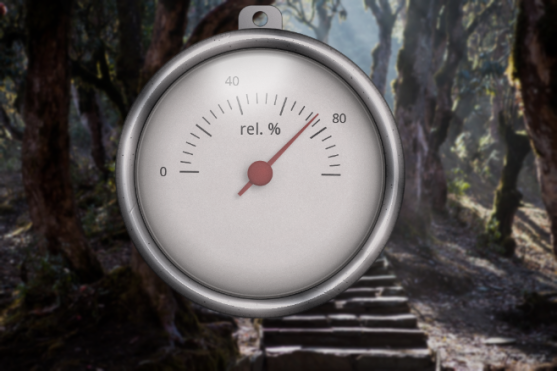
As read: {"value": 74, "unit": "%"}
